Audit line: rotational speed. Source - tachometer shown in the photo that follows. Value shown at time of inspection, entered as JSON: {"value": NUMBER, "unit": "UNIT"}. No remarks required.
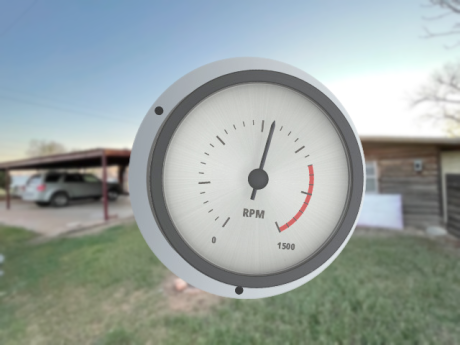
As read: {"value": 800, "unit": "rpm"}
